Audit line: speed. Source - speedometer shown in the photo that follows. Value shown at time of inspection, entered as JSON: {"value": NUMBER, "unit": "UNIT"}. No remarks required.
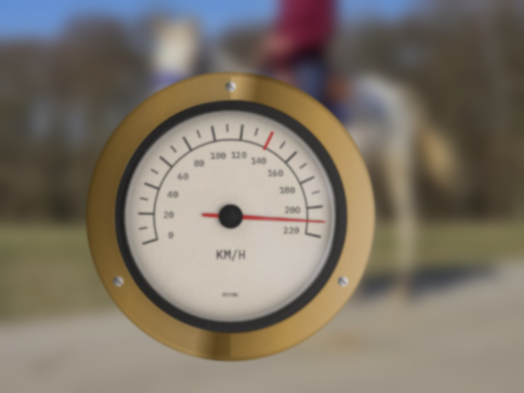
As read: {"value": 210, "unit": "km/h"}
